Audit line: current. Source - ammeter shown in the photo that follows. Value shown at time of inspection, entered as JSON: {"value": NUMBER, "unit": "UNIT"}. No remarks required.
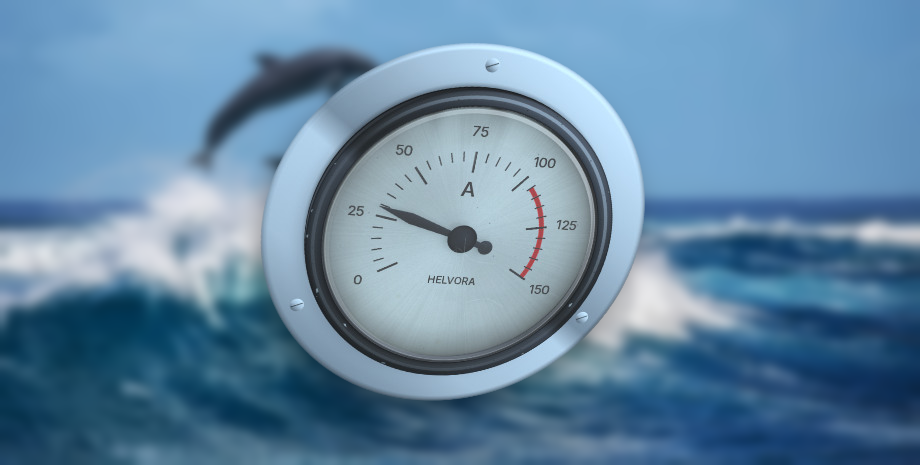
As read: {"value": 30, "unit": "A"}
